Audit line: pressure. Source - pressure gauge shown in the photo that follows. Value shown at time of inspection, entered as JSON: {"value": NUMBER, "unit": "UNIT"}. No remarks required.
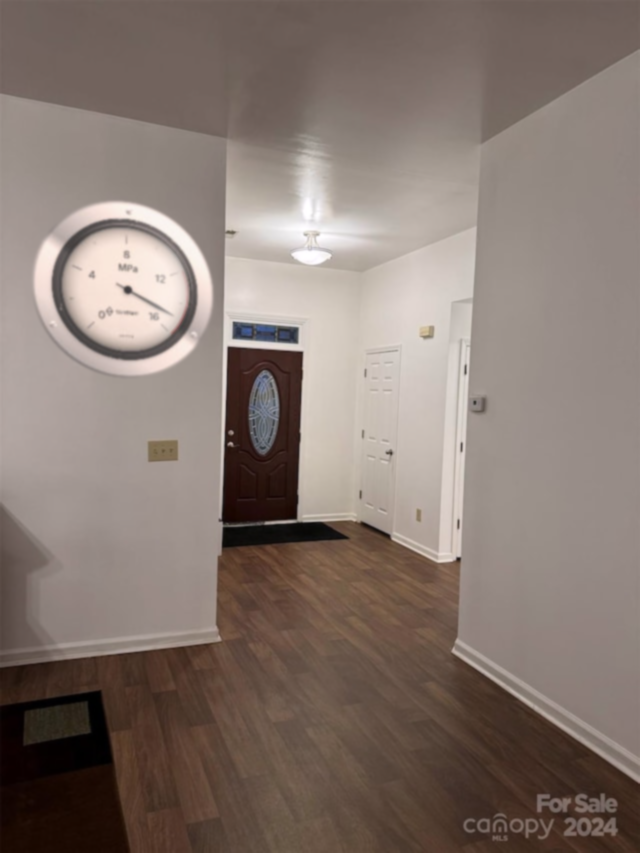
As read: {"value": 15, "unit": "MPa"}
